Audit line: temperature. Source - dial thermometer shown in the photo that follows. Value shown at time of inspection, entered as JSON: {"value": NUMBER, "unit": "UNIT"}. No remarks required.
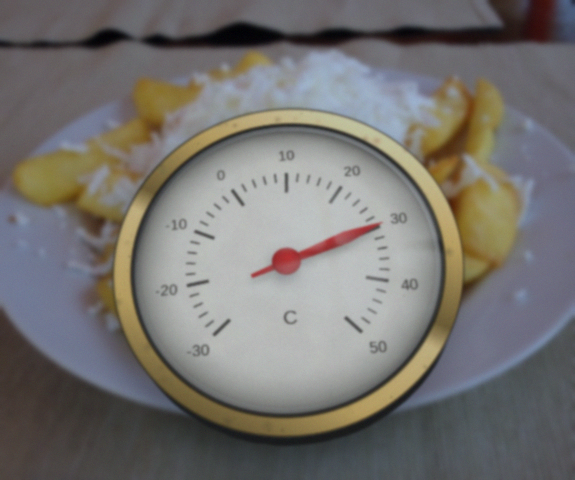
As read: {"value": 30, "unit": "°C"}
